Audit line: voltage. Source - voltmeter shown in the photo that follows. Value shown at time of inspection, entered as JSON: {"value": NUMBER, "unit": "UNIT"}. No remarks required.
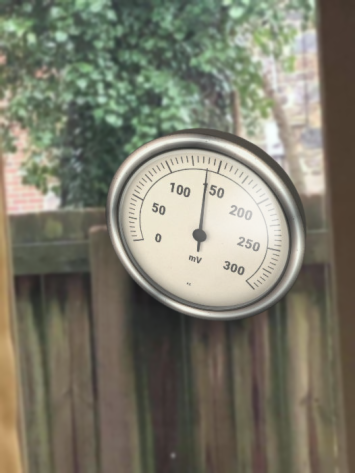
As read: {"value": 140, "unit": "mV"}
